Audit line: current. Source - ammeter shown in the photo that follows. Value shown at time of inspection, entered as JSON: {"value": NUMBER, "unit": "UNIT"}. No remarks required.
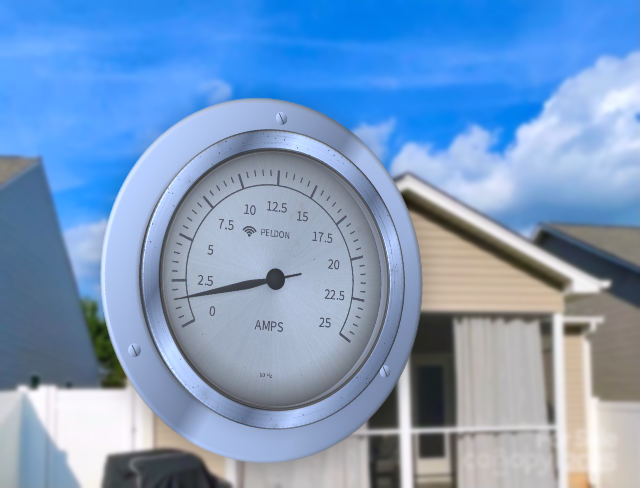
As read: {"value": 1.5, "unit": "A"}
